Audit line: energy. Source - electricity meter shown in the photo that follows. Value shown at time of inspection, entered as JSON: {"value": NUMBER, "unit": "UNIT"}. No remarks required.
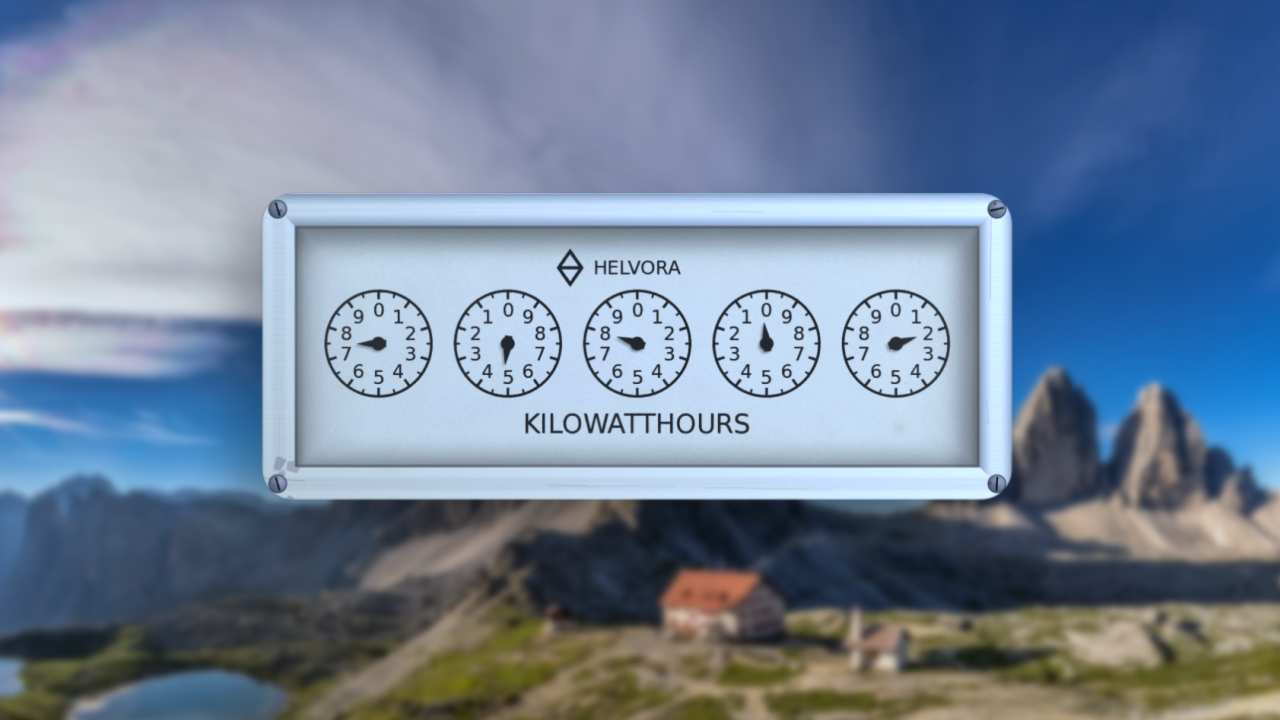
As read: {"value": 74802, "unit": "kWh"}
